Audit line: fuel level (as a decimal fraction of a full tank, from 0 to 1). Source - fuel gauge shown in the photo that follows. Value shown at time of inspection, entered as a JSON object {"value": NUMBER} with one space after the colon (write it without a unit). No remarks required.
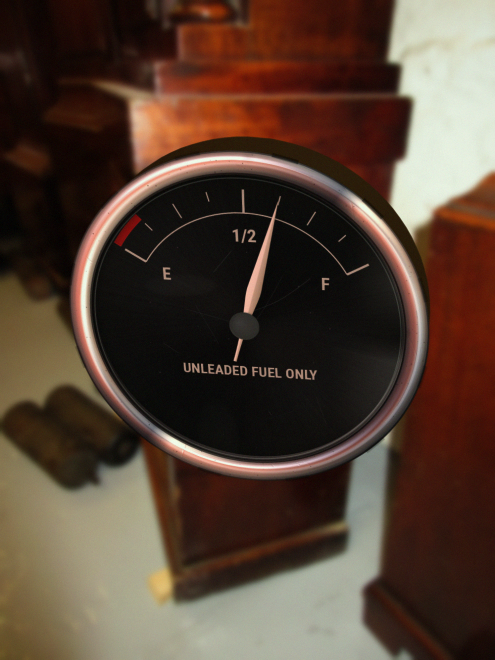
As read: {"value": 0.625}
